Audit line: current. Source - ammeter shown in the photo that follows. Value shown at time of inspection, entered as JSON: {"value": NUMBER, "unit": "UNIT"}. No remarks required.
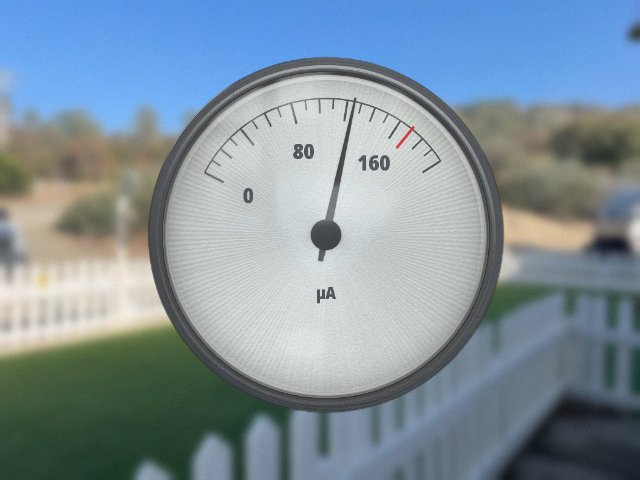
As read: {"value": 125, "unit": "µA"}
